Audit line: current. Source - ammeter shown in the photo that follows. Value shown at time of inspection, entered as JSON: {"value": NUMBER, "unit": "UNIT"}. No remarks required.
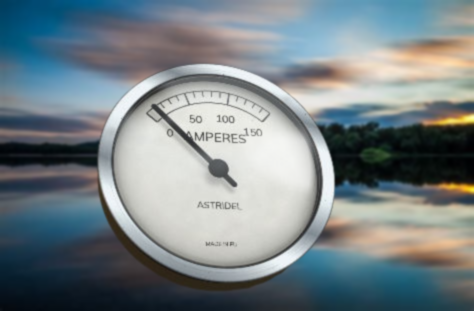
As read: {"value": 10, "unit": "A"}
